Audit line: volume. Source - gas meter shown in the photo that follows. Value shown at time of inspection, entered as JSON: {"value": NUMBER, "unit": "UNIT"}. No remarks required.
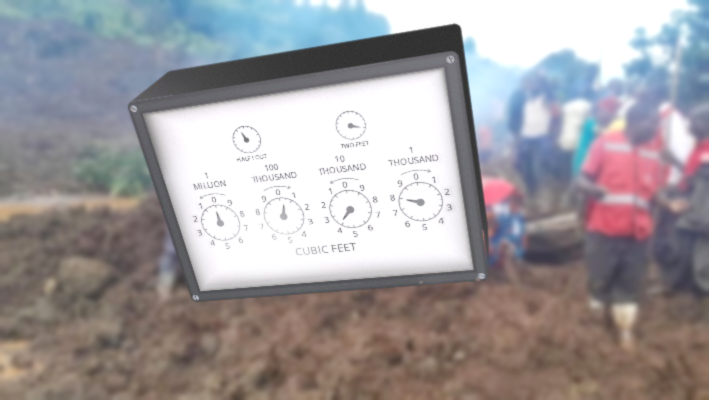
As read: {"value": 3800, "unit": "ft³"}
